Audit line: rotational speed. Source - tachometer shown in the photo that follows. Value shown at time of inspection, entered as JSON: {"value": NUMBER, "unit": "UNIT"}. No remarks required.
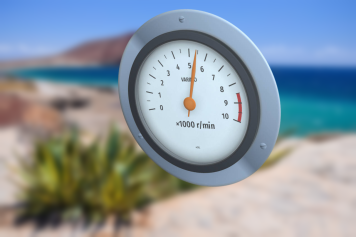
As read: {"value": 5500, "unit": "rpm"}
